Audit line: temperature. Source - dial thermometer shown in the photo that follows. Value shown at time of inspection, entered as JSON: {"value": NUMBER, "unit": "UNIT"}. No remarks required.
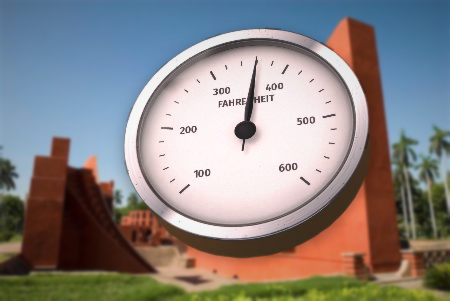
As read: {"value": 360, "unit": "°F"}
